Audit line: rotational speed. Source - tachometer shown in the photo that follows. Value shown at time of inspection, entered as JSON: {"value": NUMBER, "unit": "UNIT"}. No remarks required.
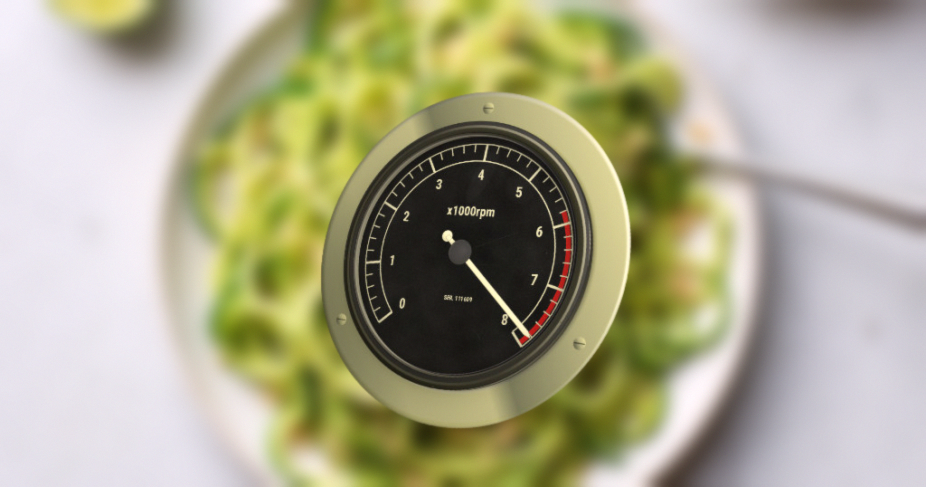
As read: {"value": 7800, "unit": "rpm"}
